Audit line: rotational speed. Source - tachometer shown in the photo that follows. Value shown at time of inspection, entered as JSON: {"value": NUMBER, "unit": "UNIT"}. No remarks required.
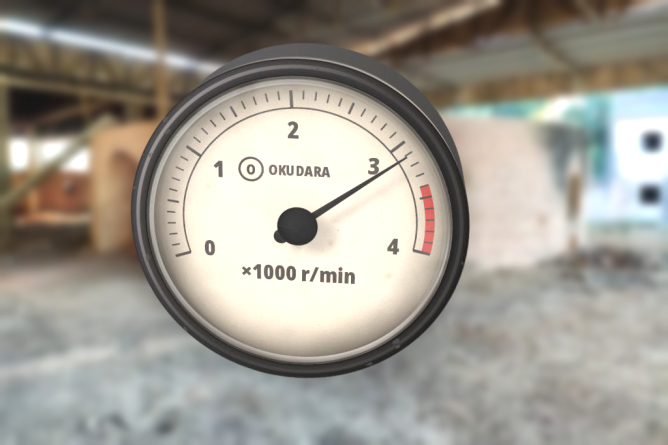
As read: {"value": 3100, "unit": "rpm"}
